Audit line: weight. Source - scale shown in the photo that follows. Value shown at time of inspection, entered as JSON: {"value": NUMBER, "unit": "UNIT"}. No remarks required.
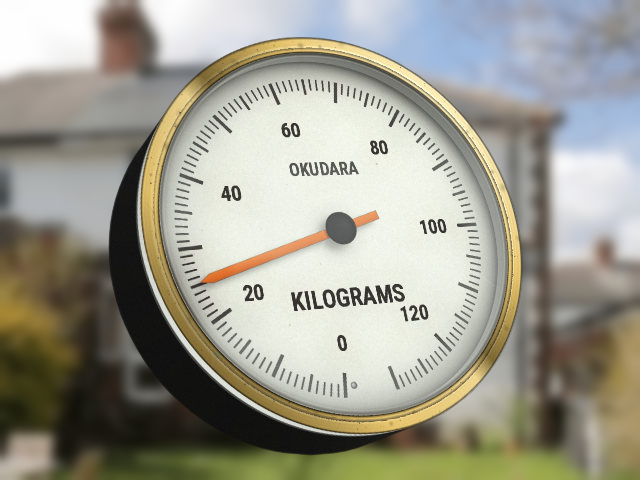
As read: {"value": 25, "unit": "kg"}
